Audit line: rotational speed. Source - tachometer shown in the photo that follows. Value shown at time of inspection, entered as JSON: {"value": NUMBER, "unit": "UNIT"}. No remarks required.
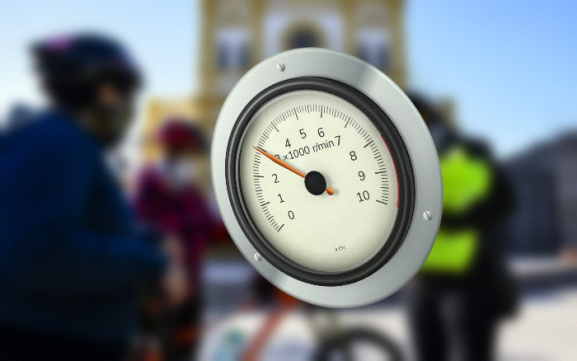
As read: {"value": 3000, "unit": "rpm"}
